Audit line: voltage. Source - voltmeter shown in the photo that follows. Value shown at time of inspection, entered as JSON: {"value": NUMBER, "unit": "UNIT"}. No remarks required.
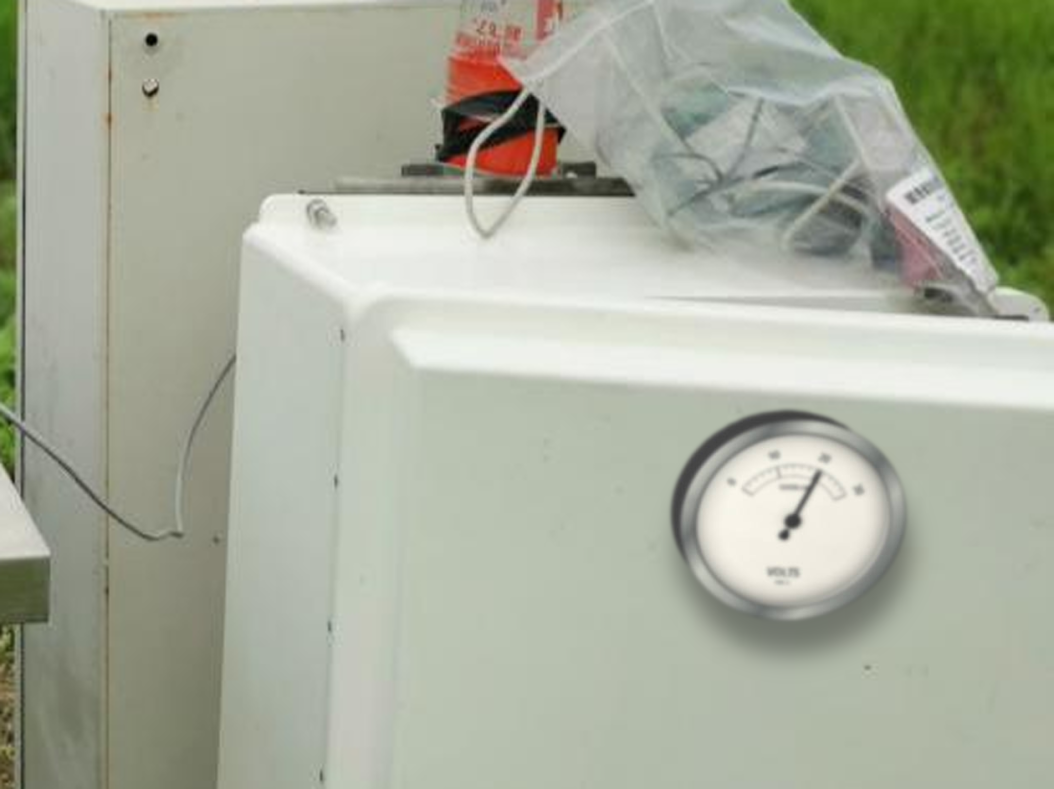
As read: {"value": 20, "unit": "V"}
